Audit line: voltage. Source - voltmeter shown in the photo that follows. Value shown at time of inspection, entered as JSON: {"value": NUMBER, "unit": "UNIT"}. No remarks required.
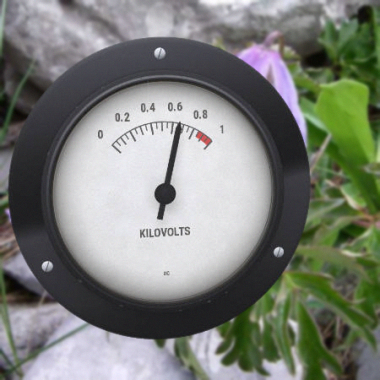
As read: {"value": 0.65, "unit": "kV"}
